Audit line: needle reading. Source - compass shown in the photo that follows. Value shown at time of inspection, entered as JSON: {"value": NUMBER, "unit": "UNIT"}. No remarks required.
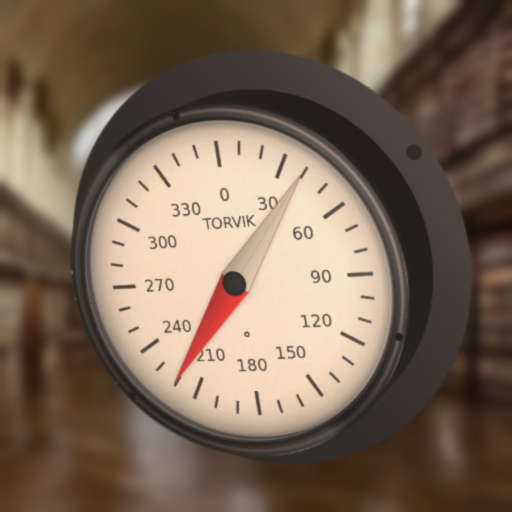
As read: {"value": 220, "unit": "°"}
